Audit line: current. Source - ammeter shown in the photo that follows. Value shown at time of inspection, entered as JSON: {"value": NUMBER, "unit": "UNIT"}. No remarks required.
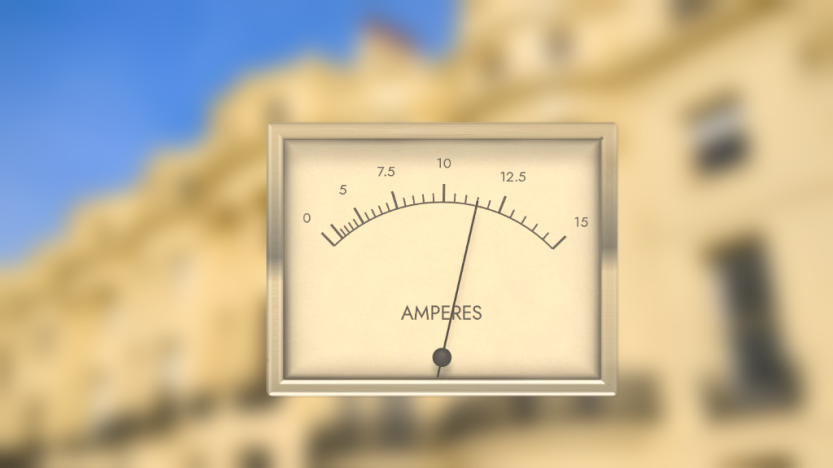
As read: {"value": 11.5, "unit": "A"}
